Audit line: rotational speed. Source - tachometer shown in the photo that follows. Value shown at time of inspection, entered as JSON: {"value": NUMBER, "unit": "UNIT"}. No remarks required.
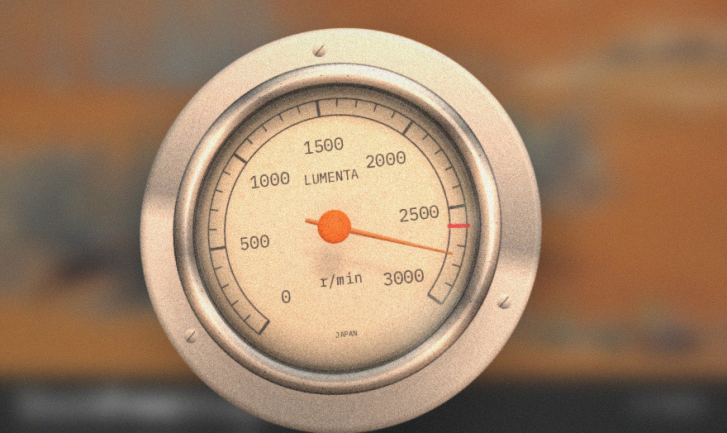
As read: {"value": 2750, "unit": "rpm"}
